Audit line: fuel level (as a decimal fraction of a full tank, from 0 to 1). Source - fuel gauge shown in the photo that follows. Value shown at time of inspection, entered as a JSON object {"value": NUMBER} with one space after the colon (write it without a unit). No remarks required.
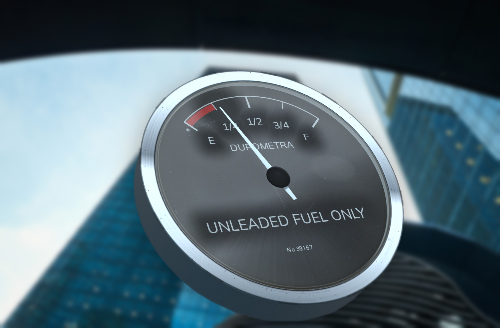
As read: {"value": 0.25}
